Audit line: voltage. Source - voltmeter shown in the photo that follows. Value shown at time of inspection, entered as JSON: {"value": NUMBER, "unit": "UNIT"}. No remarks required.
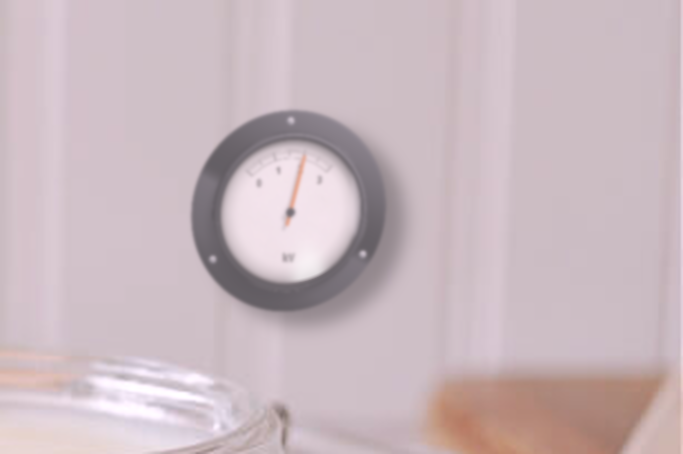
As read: {"value": 2, "unit": "kV"}
